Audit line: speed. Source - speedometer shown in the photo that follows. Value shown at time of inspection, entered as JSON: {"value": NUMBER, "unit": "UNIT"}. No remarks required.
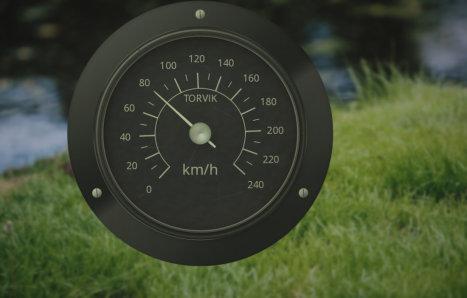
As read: {"value": 80, "unit": "km/h"}
